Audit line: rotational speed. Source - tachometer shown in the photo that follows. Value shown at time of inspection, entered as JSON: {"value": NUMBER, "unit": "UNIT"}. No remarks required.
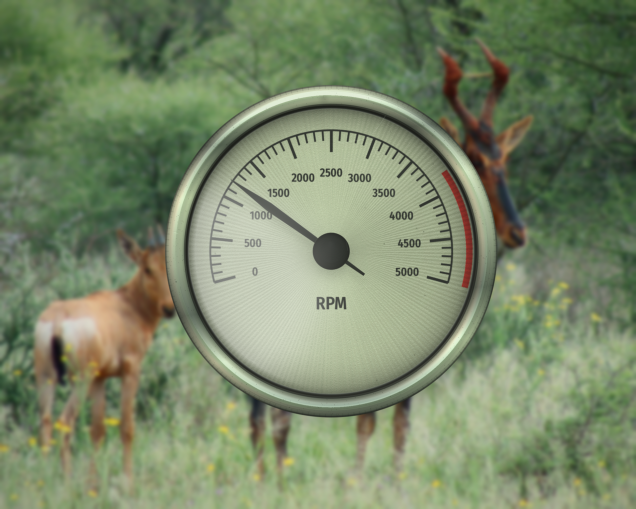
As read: {"value": 1200, "unit": "rpm"}
